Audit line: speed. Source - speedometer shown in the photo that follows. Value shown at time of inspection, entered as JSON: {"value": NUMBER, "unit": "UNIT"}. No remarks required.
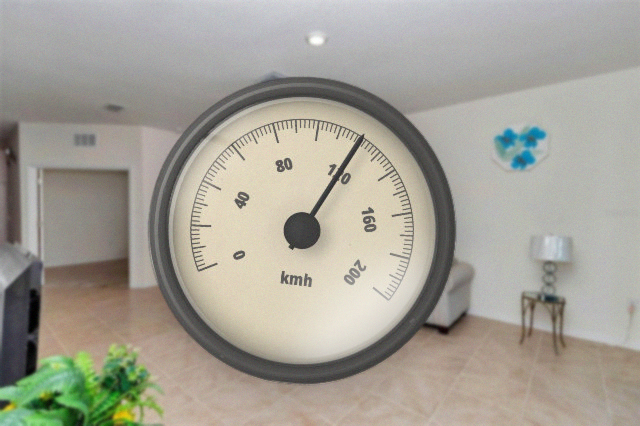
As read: {"value": 120, "unit": "km/h"}
